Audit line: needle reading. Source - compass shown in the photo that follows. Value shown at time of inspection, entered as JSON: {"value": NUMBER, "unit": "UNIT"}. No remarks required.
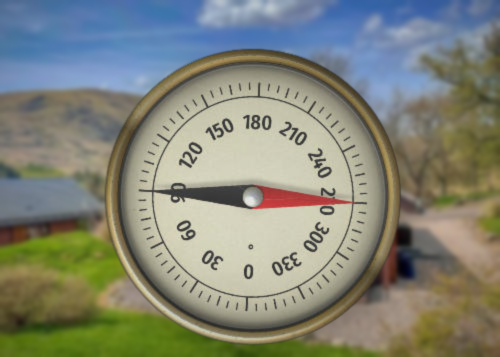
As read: {"value": 270, "unit": "°"}
